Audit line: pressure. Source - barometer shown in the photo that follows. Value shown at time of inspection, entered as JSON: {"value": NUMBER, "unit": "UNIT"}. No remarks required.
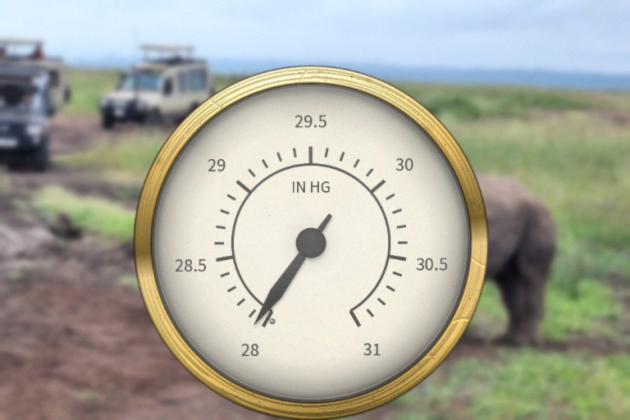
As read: {"value": 28.05, "unit": "inHg"}
